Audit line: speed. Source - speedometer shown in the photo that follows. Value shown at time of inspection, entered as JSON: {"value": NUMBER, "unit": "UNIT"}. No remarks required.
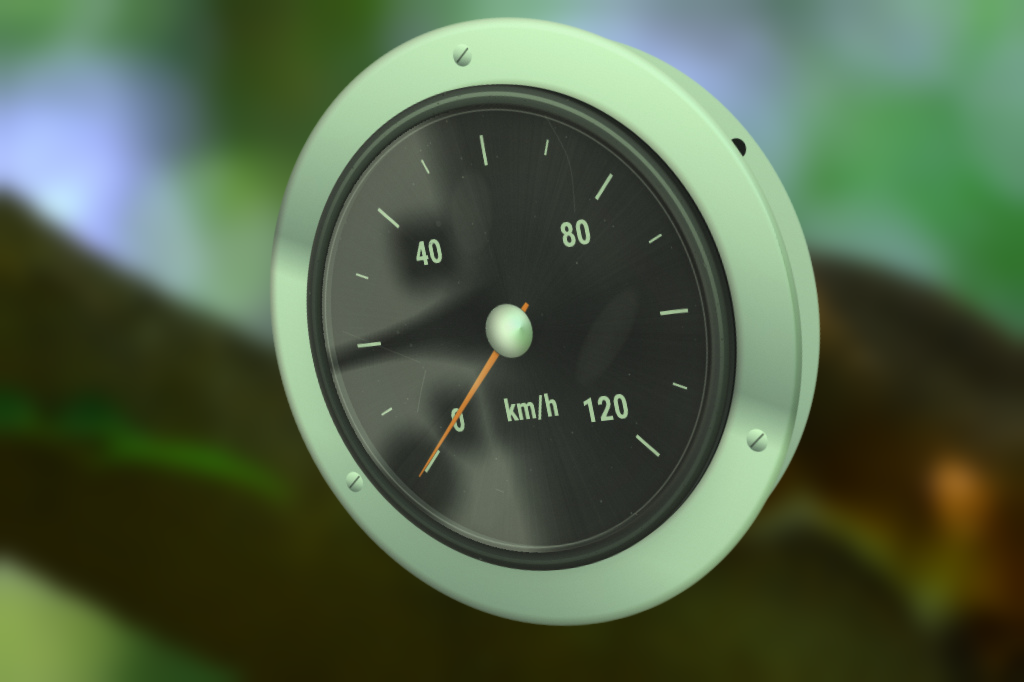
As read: {"value": 0, "unit": "km/h"}
